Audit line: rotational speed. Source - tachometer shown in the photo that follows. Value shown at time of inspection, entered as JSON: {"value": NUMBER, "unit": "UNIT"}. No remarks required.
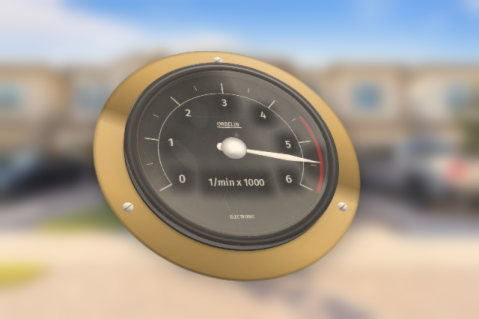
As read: {"value": 5500, "unit": "rpm"}
